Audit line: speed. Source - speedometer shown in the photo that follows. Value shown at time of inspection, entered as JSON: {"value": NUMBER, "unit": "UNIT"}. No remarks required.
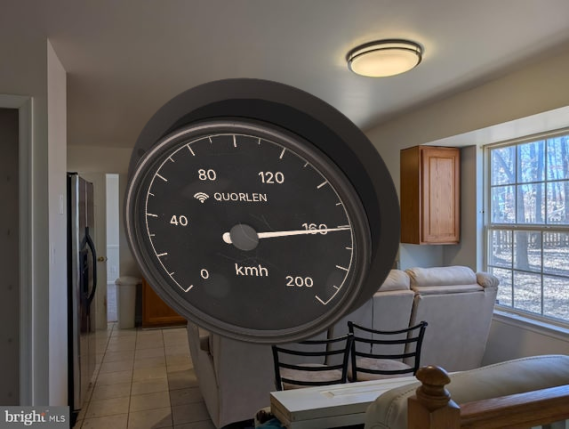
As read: {"value": 160, "unit": "km/h"}
